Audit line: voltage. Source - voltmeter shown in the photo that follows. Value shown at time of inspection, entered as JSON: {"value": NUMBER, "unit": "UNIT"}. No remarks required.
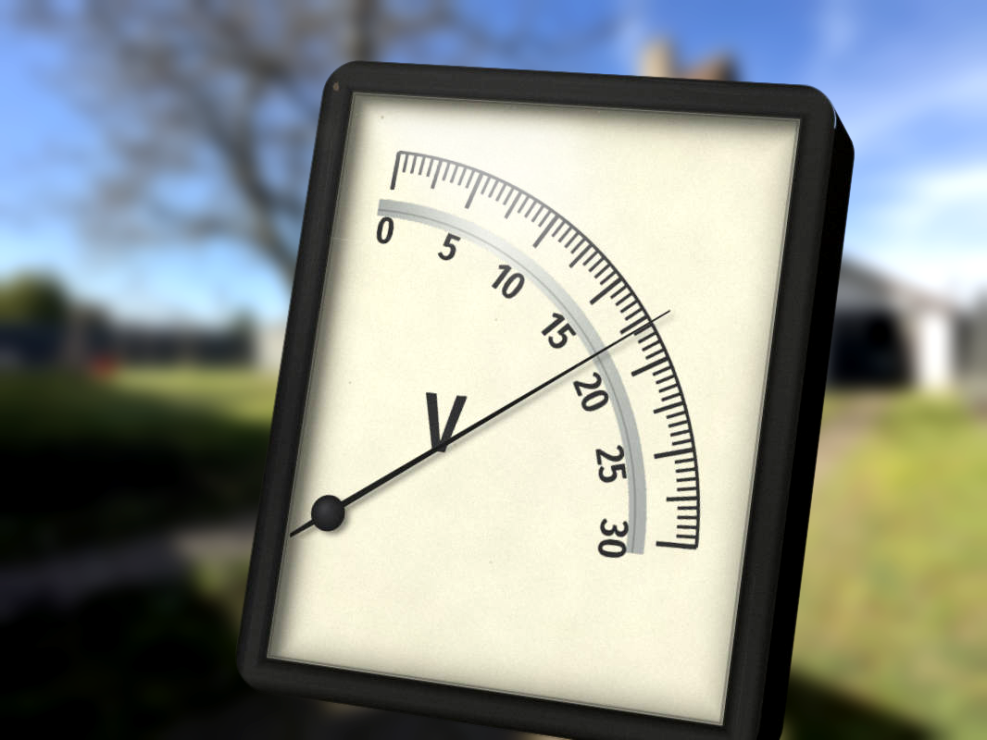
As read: {"value": 18, "unit": "V"}
